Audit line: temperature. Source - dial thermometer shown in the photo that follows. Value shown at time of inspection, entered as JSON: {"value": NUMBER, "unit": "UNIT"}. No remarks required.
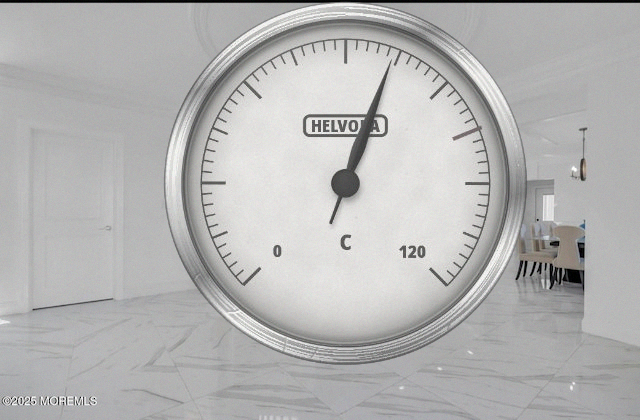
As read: {"value": 69, "unit": "°C"}
